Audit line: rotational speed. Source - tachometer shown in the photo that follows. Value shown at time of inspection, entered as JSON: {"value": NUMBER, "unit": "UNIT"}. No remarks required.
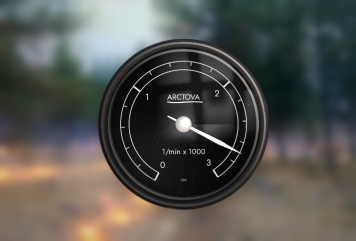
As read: {"value": 2700, "unit": "rpm"}
